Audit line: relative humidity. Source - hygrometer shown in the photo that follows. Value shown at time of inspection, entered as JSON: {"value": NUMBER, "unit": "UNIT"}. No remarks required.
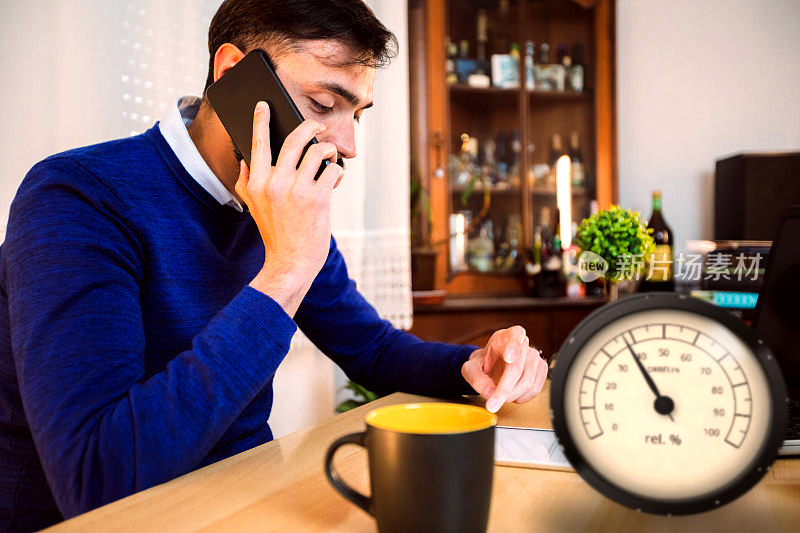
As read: {"value": 37.5, "unit": "%"}
